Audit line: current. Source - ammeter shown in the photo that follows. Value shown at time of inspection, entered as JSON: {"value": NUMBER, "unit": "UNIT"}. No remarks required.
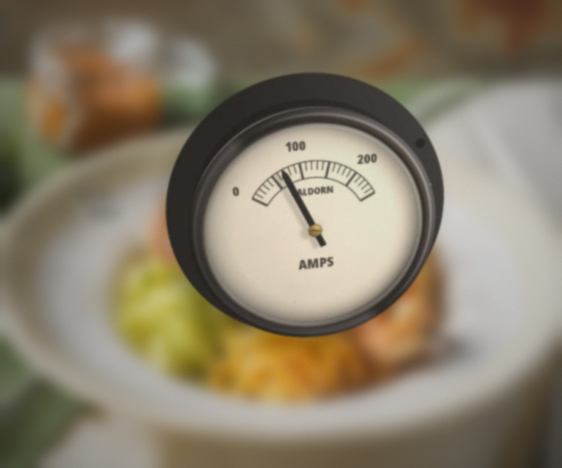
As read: {"value": 70, "unit": "A"}
